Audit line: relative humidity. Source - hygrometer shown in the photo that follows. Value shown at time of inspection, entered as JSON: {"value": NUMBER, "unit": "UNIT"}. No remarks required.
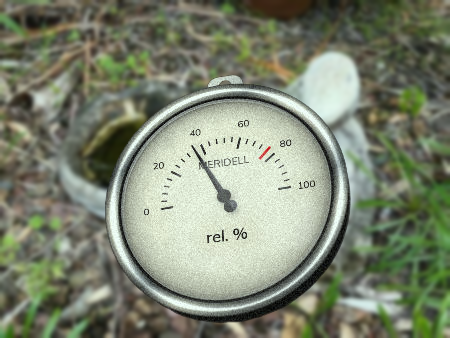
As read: {"value": 36, "unit": "%"}
